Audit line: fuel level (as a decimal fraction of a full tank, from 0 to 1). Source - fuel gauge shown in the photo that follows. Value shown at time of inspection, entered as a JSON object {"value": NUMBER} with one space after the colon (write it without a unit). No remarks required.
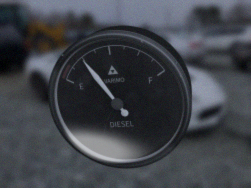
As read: {"value": 0.25}
